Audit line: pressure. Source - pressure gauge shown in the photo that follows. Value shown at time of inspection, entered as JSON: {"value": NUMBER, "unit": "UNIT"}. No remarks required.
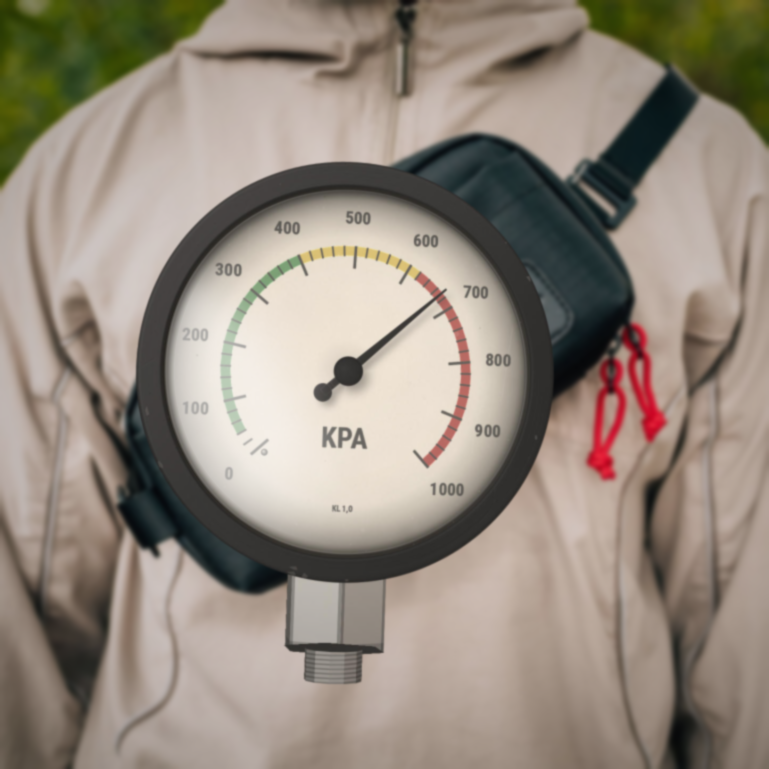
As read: {"value": 670, "unit": "kPa"}
